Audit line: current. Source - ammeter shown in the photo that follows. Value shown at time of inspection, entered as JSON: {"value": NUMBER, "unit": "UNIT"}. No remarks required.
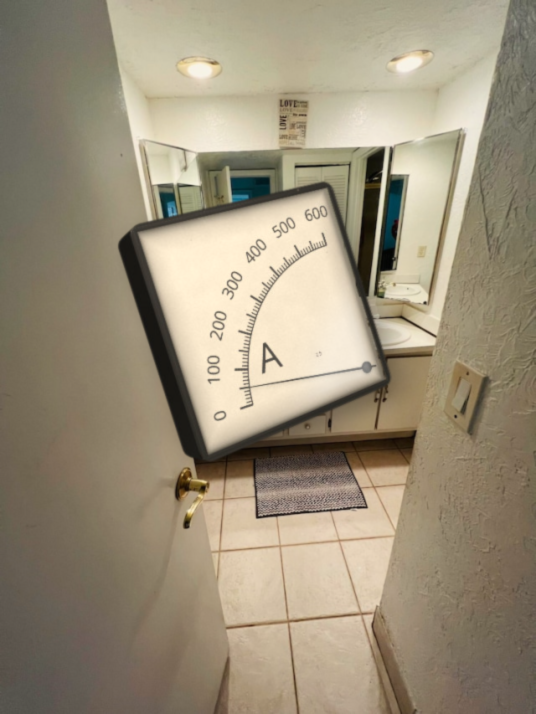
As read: {"value": 50, "unit": "A"}
